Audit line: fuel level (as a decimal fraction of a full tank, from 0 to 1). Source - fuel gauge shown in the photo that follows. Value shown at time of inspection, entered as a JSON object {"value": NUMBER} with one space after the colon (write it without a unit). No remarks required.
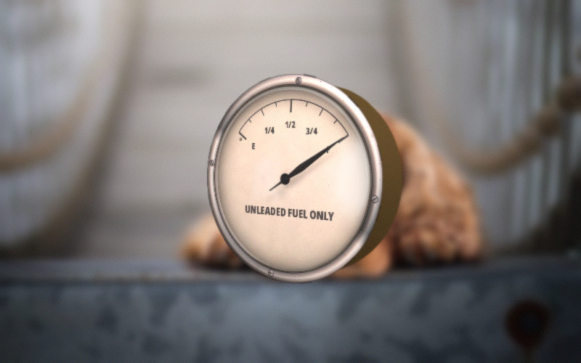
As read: {"value": 1}
